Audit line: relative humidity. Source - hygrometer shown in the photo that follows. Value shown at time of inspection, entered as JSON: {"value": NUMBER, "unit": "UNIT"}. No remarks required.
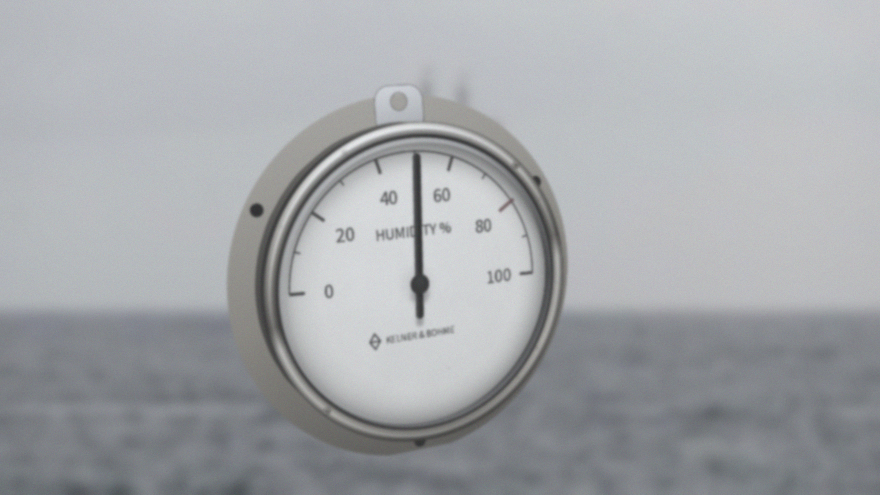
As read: {"value": 50, "unit": "%"}
